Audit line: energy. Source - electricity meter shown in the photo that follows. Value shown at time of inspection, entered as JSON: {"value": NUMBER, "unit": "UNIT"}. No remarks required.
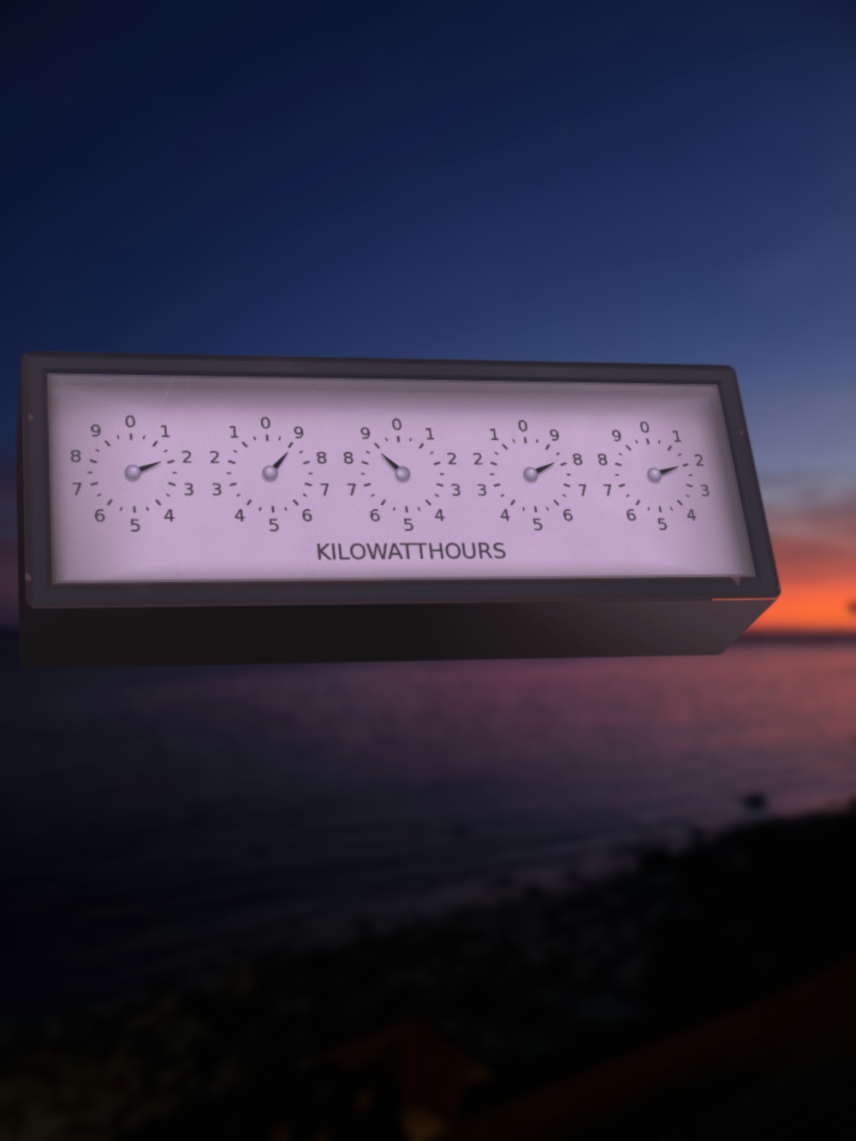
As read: {"value": 18882, "unit": "kWh"}
